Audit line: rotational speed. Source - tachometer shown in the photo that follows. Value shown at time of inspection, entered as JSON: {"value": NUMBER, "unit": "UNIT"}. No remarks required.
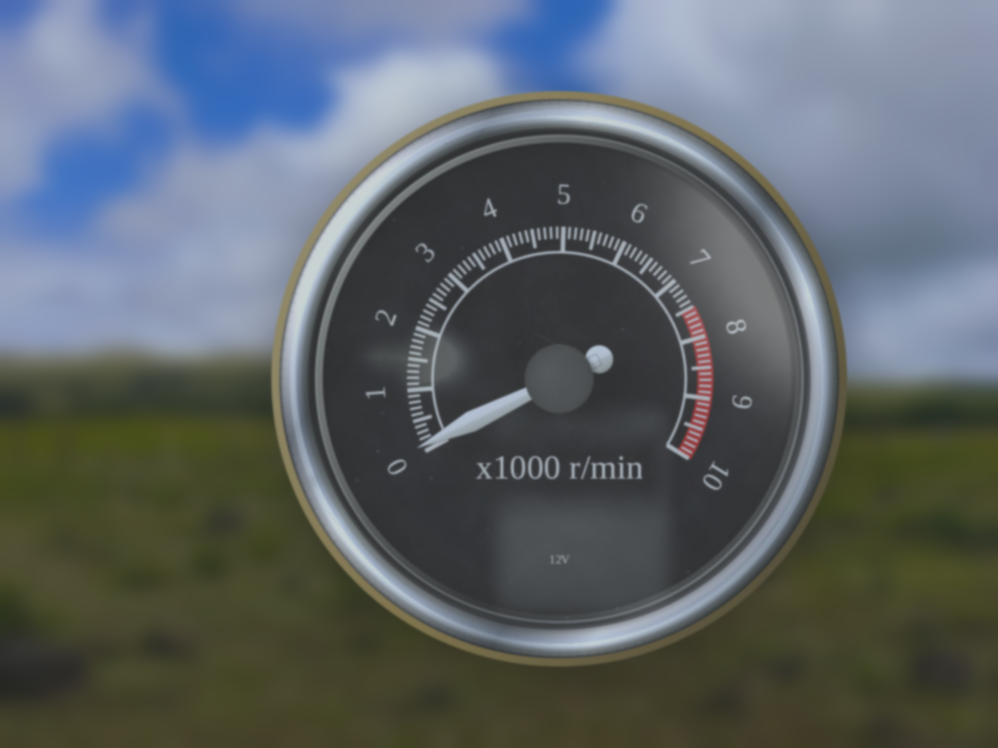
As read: {"value": 100, "unit": "rpm"}
